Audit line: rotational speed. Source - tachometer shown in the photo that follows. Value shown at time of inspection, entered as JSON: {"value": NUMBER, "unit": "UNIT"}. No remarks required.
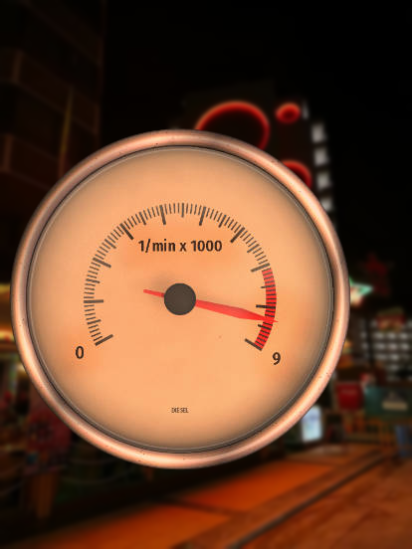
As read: {"value": 8300, "unit": "rpm"}
